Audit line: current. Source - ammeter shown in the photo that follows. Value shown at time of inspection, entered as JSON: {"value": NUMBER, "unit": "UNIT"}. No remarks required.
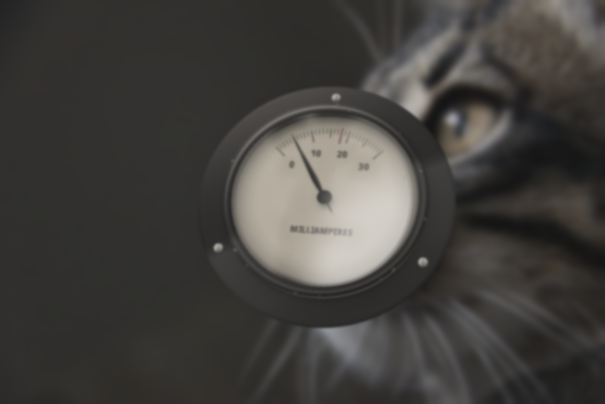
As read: {"value": 5, "unit": "mA"}
